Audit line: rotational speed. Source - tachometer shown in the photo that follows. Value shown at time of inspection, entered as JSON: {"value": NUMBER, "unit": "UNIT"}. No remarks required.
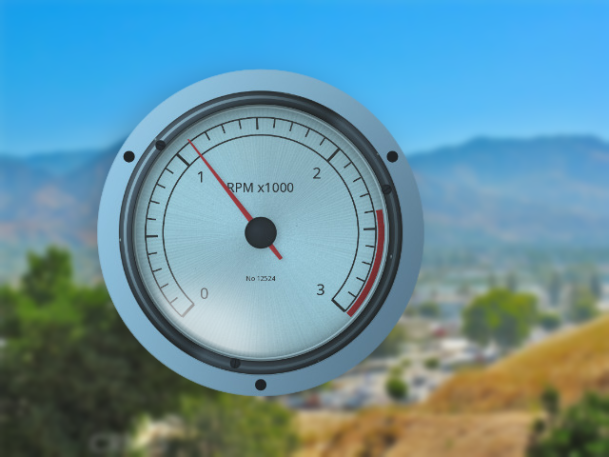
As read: {"value": 1100, "unit": "rpm"}
